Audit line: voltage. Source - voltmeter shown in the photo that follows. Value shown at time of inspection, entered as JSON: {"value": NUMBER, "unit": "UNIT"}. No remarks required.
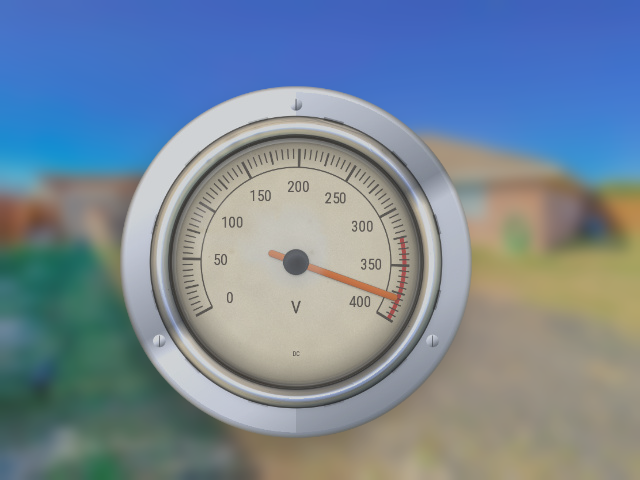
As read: {"value": 380, "unit": "V"}
